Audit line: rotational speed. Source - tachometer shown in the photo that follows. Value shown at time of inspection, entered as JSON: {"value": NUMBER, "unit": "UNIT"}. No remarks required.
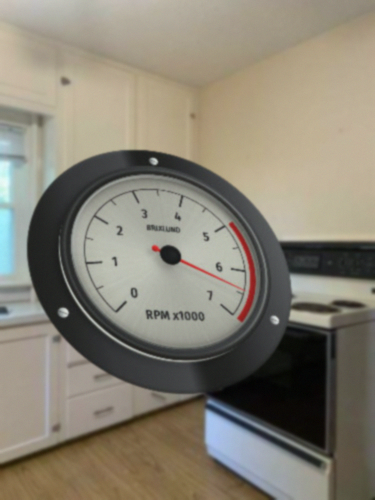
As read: {"value": 6500, "unit": "rpm"}
